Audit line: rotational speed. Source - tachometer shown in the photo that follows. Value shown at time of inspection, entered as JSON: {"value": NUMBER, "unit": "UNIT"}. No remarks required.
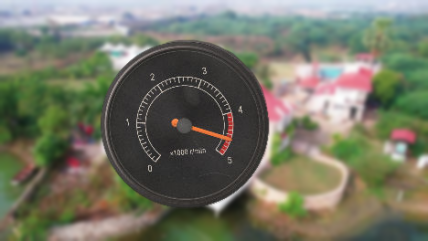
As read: {"value": 4600, "unit": "rpm"}
